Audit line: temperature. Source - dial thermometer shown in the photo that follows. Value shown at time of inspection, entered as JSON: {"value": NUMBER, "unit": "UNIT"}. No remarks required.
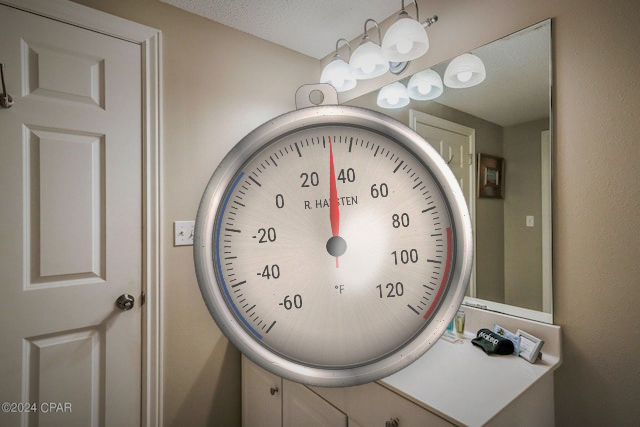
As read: {"value": 32, "unit": "°F"}
